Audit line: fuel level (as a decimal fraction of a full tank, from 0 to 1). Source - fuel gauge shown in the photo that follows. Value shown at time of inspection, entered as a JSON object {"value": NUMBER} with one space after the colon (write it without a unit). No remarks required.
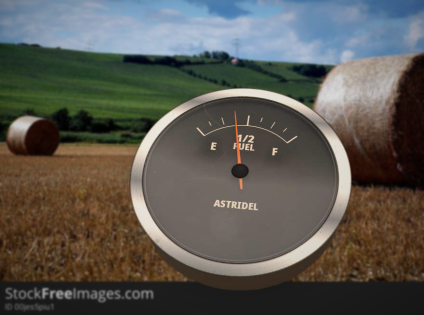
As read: {"value": 0.375}
